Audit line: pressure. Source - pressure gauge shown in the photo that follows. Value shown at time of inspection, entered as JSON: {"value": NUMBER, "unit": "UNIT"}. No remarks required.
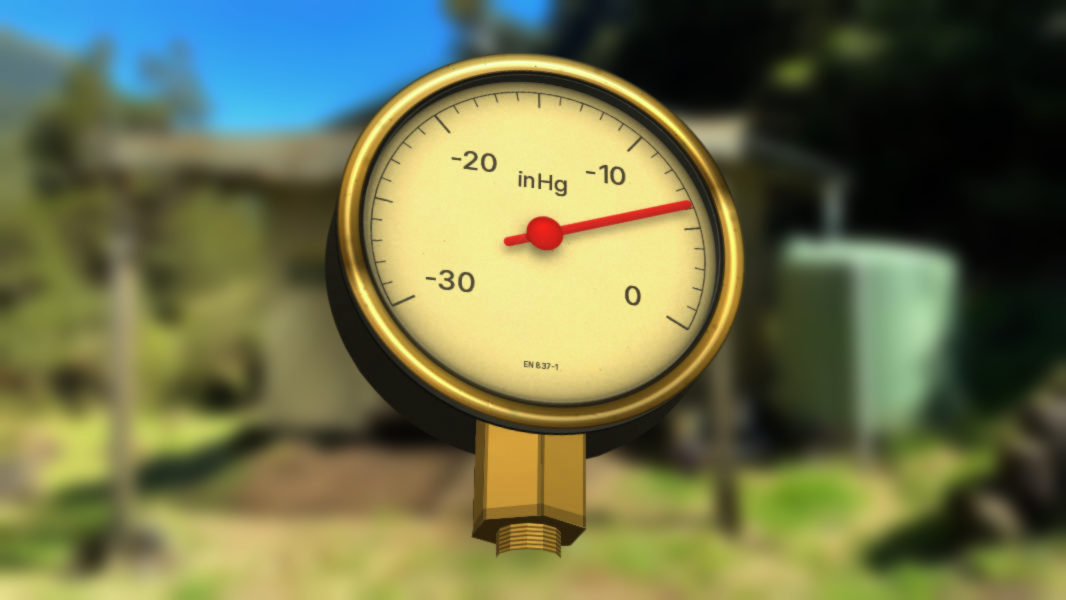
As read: {"value": -6, "unit": "inHg"}
